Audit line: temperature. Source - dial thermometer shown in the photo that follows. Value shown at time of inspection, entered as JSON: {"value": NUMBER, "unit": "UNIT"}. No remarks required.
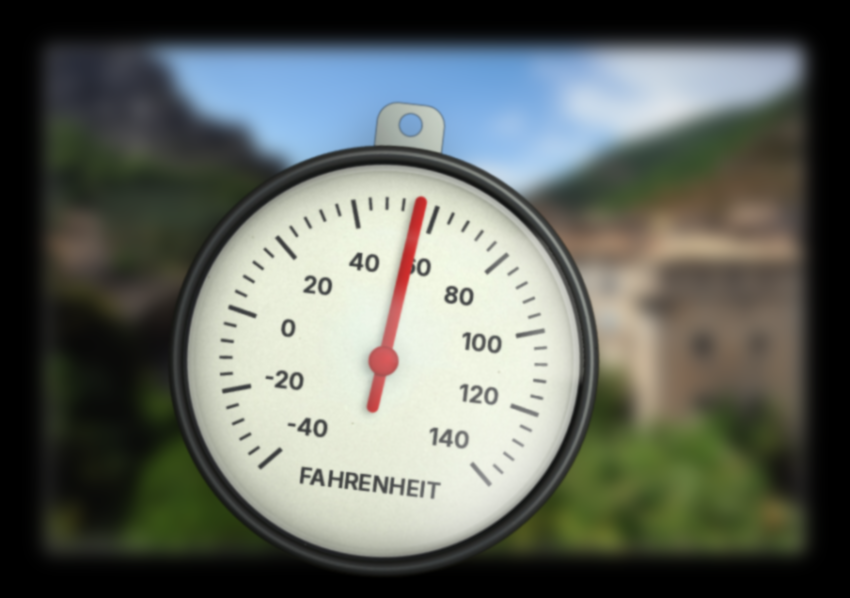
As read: {"value": 56, "unit": "°F"}
